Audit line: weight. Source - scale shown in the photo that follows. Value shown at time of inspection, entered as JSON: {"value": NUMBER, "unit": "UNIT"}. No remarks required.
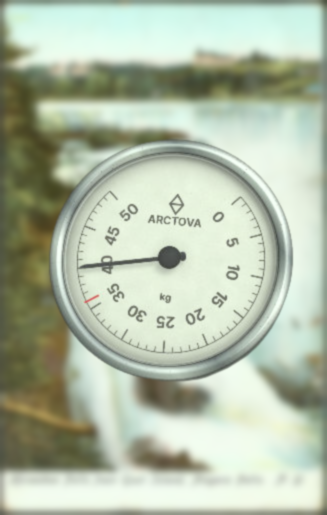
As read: {"value": 40, "unit": "kg"}
